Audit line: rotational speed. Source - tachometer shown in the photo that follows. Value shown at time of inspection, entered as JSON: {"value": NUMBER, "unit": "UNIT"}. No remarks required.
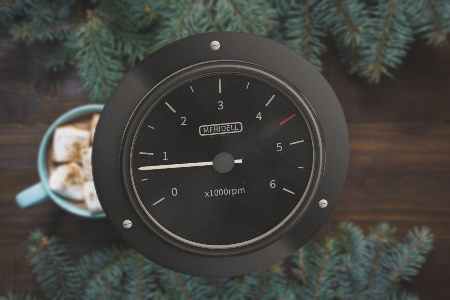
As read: {"value": 750, "unit": "rpm"}
